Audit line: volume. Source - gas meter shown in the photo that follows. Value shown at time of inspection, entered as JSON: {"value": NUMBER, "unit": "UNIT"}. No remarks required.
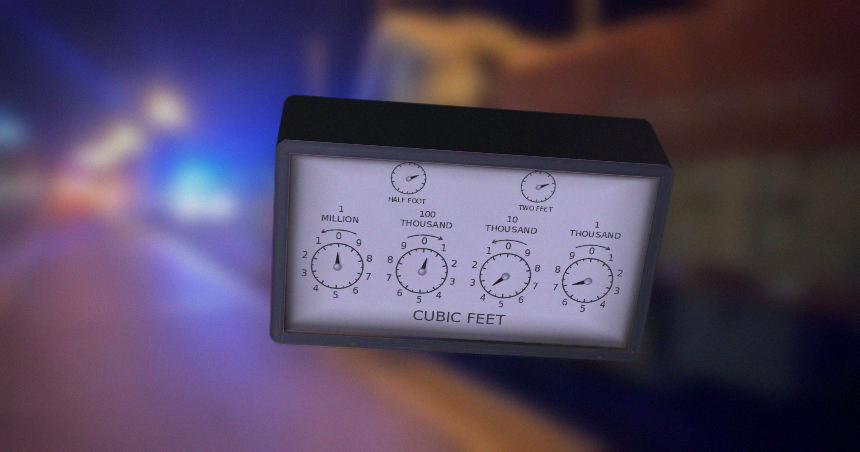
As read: {"value": 3700, "unit": "ft³"}
